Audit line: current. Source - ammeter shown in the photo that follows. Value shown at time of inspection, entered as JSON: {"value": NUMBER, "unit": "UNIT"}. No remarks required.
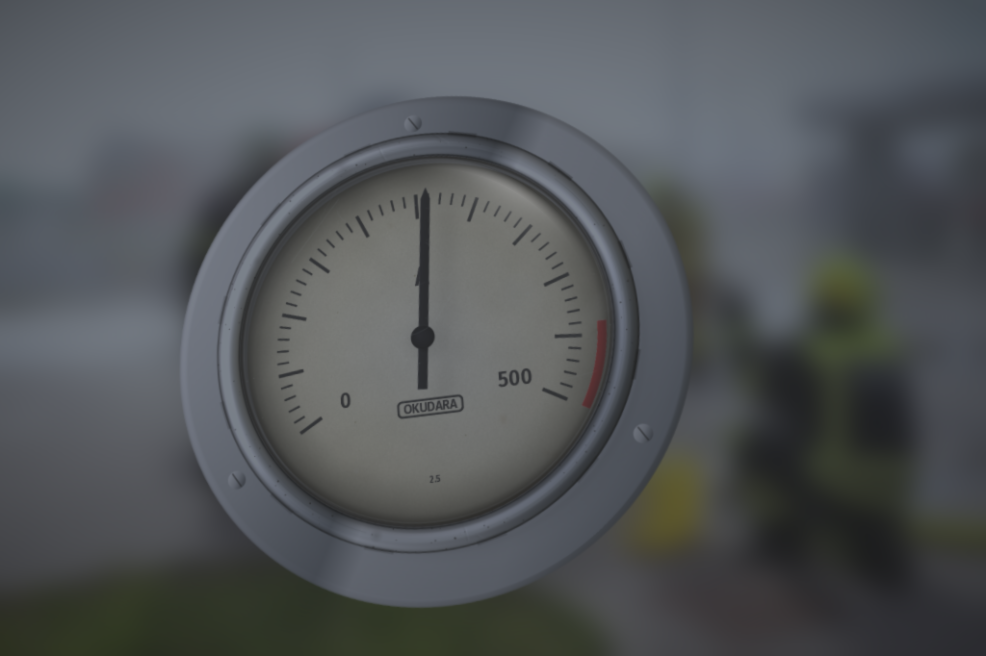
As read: {"value": 260, "unit": "A"}
